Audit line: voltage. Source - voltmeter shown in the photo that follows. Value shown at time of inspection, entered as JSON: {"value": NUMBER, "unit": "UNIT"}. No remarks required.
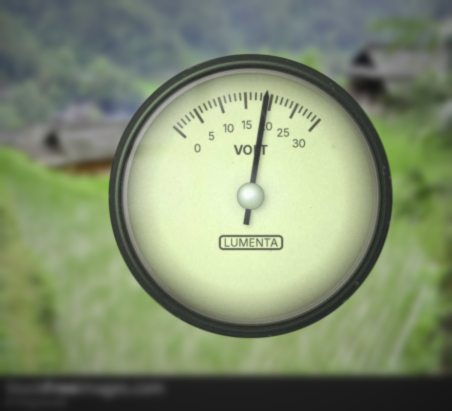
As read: {"value": 19, "unit": "V"}
